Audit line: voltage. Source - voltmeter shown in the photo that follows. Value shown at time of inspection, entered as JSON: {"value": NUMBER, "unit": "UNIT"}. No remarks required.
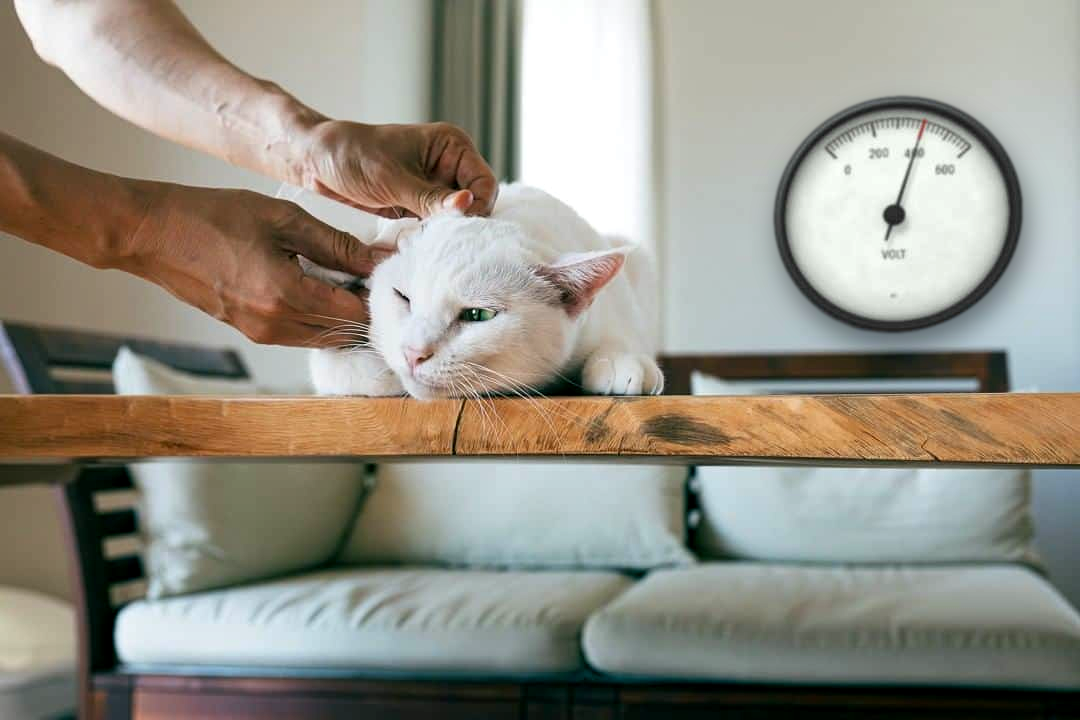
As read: {"value": 400, "unit": "V"}
